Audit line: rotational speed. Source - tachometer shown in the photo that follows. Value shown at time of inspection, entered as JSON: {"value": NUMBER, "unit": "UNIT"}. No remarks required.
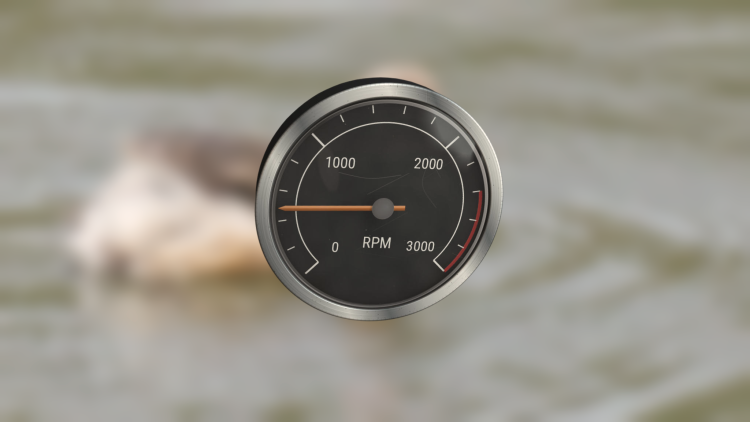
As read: {"value": 500, "unit": "rpm"}
